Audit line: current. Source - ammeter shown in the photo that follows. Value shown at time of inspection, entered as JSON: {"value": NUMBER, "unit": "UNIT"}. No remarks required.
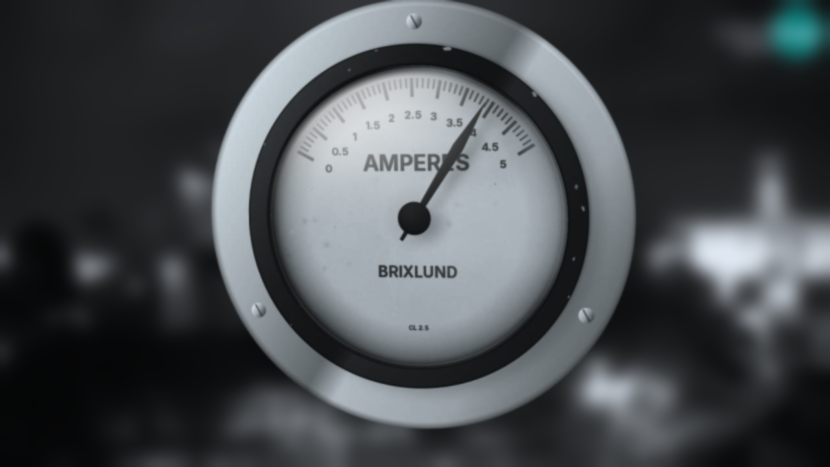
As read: {"value": 3.9, "unit": "A"}
